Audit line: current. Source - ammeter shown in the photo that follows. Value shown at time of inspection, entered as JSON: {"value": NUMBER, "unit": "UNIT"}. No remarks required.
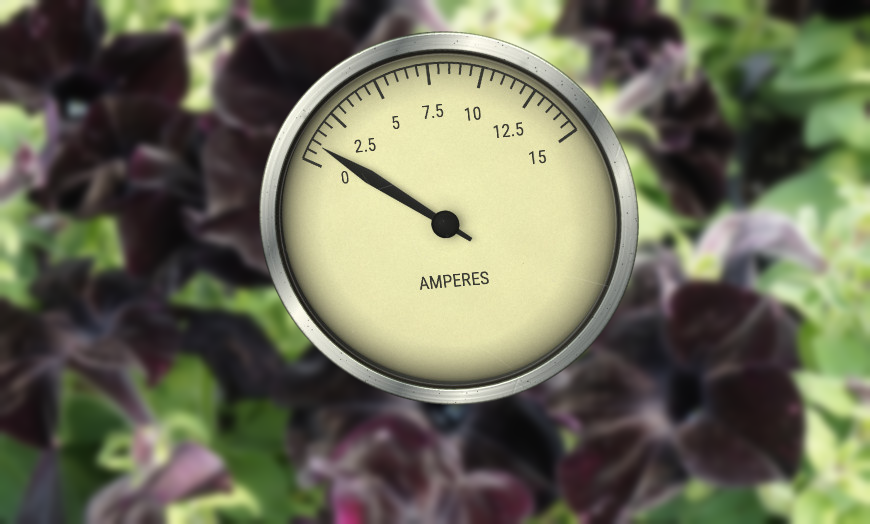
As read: {"value": 1, "unit": "A"}
